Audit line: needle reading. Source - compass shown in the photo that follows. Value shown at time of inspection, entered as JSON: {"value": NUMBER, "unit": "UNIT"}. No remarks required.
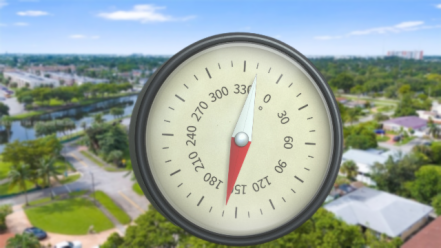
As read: {"value": 160, "unit": "°"}
